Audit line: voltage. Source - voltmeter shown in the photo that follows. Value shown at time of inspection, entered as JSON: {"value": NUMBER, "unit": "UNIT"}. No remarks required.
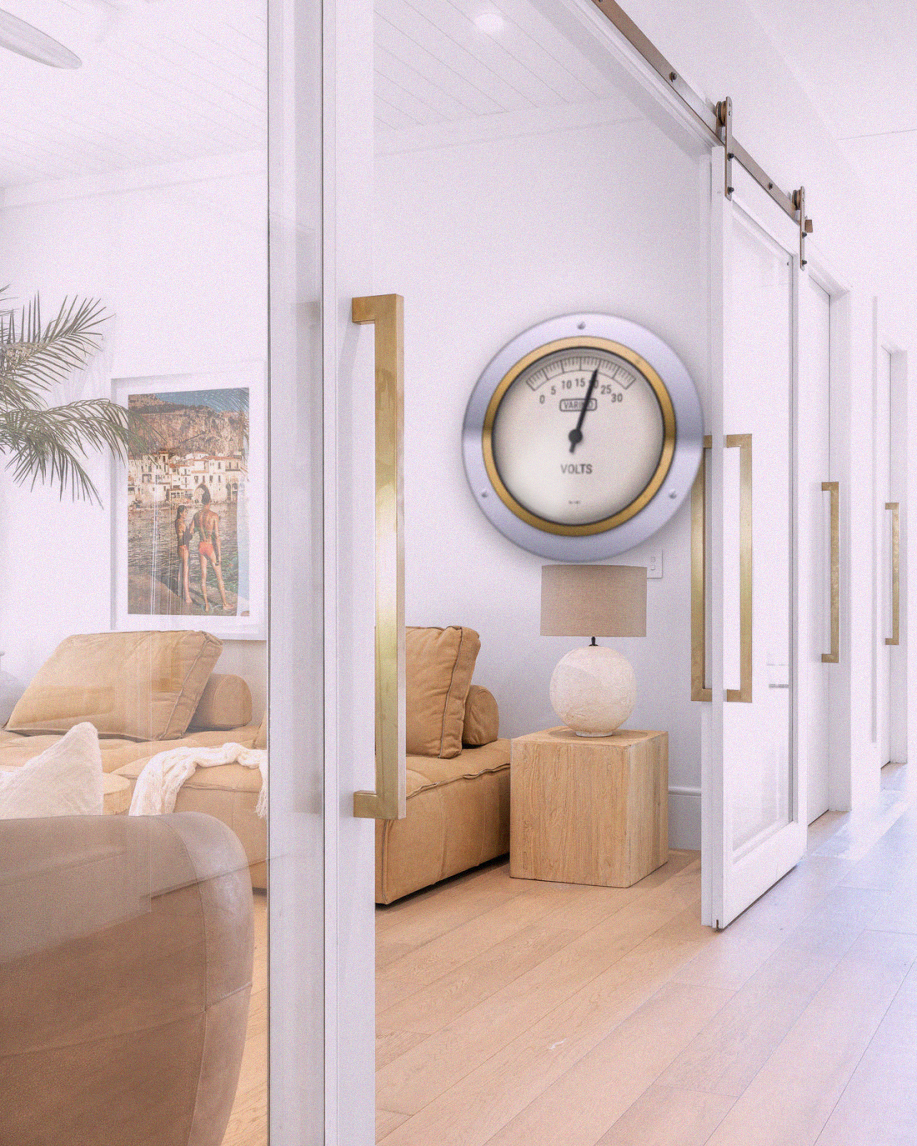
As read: {"value": 20, "unit": "V"}
